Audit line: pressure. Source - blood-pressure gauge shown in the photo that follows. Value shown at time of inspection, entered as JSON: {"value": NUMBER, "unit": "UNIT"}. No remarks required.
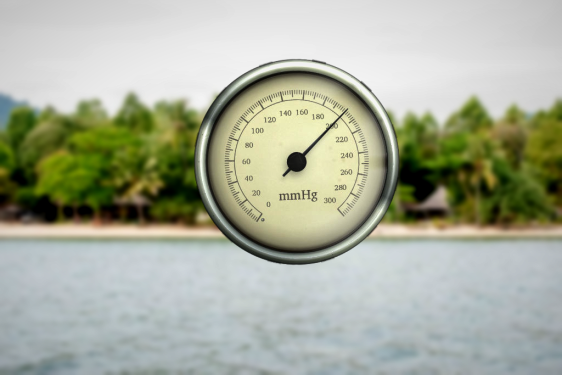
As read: {"value": 200, "unit": "mmHg"}
